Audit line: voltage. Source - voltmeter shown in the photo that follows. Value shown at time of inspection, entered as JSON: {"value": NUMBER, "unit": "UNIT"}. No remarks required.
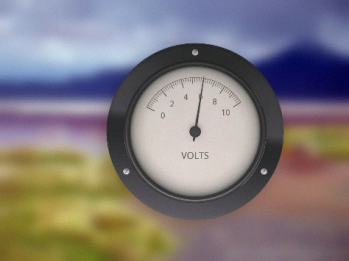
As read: {"value": 6, "unit": "V"}
